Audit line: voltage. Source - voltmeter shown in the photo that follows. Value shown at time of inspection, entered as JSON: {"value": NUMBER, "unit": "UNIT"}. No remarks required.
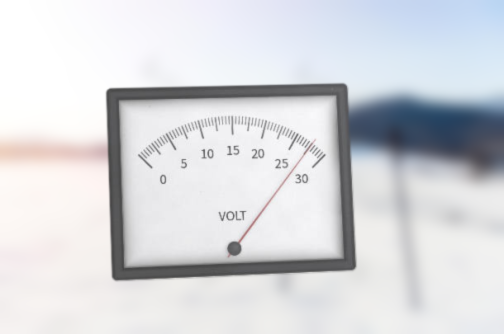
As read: {"value": 27.5, "unit": "V"}
